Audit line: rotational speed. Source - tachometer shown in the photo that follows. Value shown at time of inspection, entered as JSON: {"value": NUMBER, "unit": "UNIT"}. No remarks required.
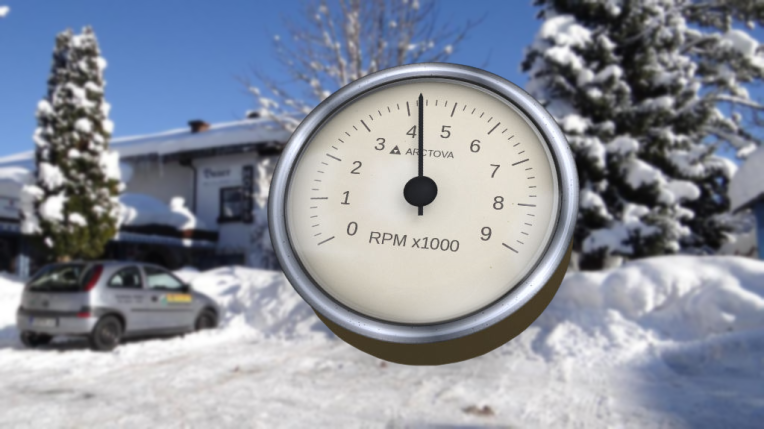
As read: {"value": 4300, "unit": "rpm"}
